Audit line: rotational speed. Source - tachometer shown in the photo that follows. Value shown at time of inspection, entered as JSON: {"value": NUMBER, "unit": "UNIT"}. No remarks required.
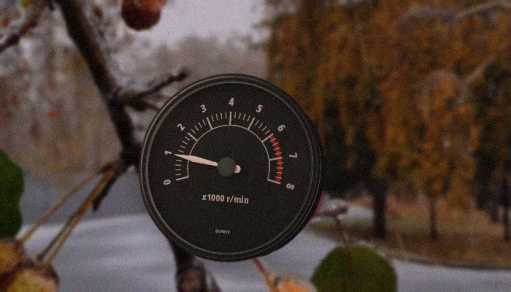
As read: {"value": 1000, "unit": "rpm"}
